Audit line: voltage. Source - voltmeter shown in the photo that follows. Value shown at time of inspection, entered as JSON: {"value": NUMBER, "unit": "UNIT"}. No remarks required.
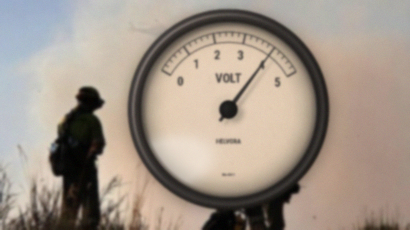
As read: {"value": 4, "unit": "V"}
